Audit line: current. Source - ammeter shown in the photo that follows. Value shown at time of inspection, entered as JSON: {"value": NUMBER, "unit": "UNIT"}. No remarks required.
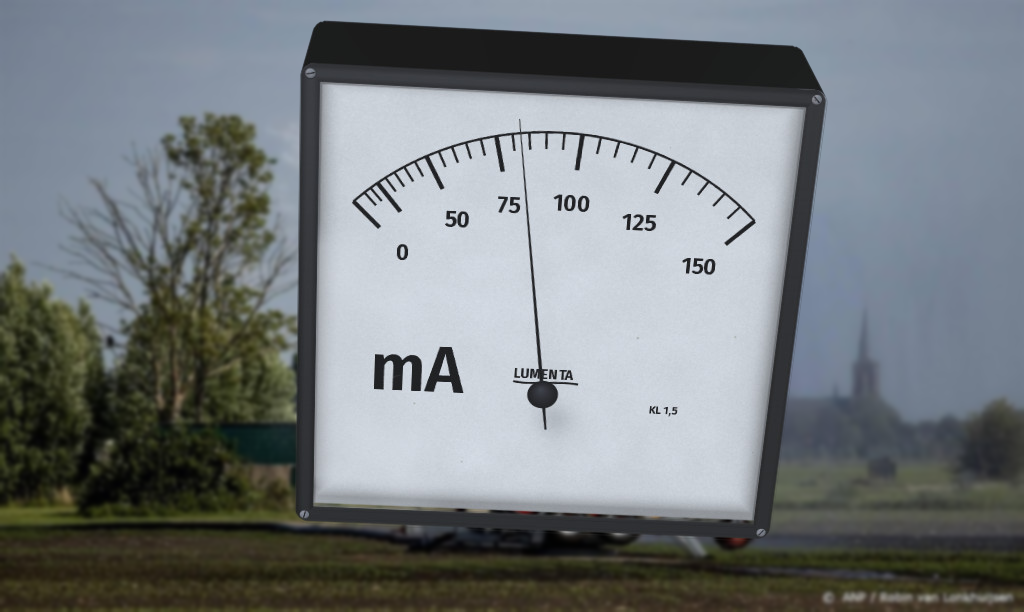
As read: {"value": 82.5, "unit": "mA"}
